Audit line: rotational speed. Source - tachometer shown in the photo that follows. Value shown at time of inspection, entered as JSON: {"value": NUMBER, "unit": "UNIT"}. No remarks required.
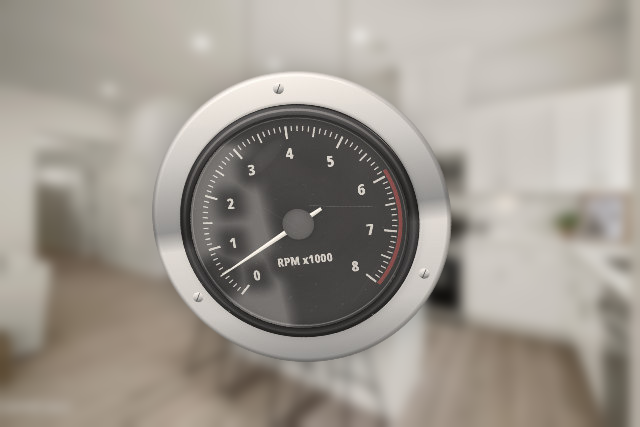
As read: {"value": 500, "unit": "rpm"}
